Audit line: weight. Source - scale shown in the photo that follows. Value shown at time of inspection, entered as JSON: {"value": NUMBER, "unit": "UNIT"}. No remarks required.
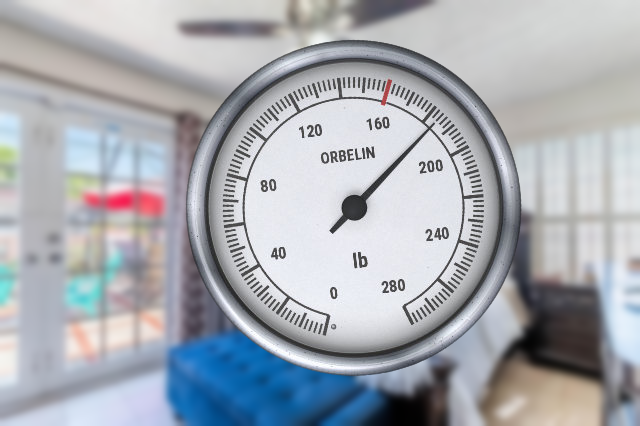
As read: {"value": 184, "unit": "lb"}
